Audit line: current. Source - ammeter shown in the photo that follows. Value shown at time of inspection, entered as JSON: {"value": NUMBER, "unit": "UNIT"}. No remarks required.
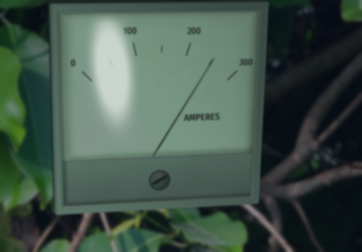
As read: {"value": 250, "unit": "A"}
